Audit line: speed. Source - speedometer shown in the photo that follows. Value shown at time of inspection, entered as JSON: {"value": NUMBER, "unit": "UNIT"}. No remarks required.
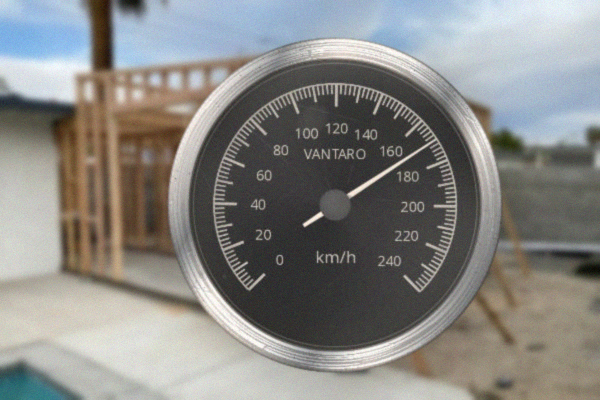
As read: {"value": 170, "unit": "km/h"}
